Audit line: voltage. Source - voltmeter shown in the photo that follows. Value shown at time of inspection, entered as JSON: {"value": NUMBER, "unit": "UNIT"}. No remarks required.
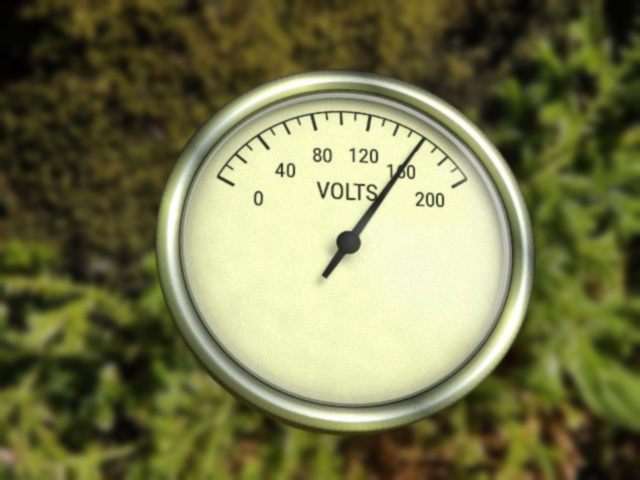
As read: {"value": 160, "unit": "V"}
